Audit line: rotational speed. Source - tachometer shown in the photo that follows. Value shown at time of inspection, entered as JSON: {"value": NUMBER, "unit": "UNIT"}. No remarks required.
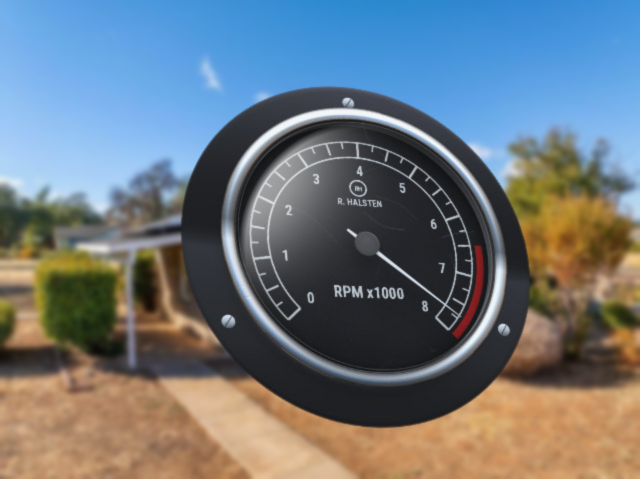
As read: {"value": 7750, "unit": "rpm"}
